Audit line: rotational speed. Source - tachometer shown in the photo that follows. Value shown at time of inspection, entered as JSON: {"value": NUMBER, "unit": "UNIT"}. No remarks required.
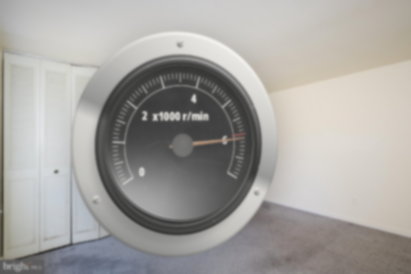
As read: {"value": 6000, "unit": "rpm"}
